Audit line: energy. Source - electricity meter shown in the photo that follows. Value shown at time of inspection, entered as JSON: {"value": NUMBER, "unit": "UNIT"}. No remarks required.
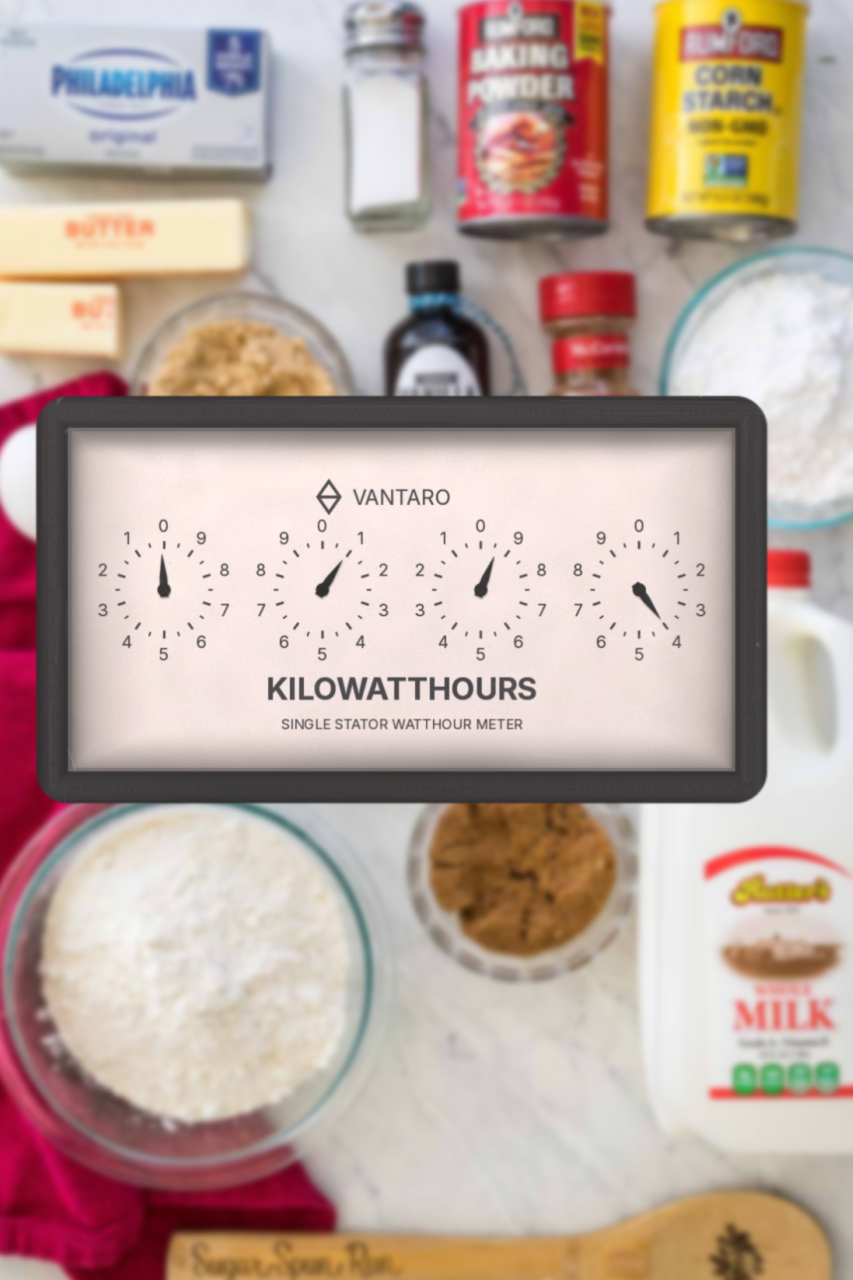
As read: {"value": 94, "unit": "kWh"}
